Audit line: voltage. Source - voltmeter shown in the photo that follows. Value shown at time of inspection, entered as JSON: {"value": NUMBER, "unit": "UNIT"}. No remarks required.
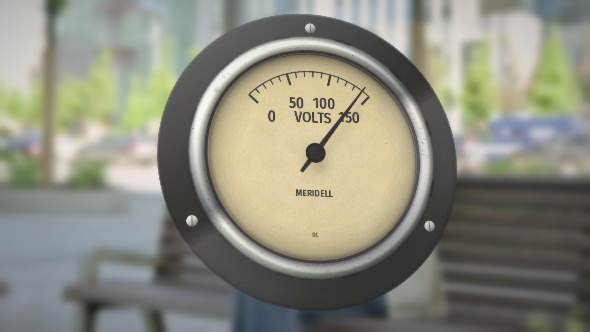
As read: {"value": 140, "unit": "V"}
